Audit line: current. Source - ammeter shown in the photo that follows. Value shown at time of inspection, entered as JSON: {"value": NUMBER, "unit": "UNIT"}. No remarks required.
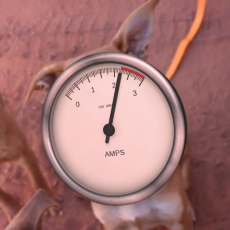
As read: {"value": 2.25, "unit": "A"}
